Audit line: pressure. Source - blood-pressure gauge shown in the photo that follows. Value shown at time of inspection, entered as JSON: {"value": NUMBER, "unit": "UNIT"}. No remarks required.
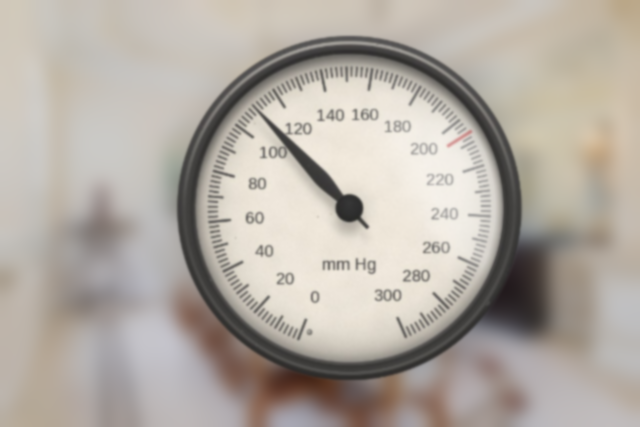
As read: {"value": 110, "unit": "mmHg"}
